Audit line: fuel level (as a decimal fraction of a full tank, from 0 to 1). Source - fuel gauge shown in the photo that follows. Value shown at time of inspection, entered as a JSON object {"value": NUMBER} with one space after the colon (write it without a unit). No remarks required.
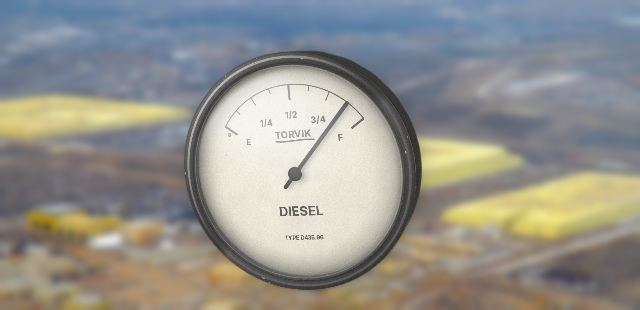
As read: {"value": 0.875}
